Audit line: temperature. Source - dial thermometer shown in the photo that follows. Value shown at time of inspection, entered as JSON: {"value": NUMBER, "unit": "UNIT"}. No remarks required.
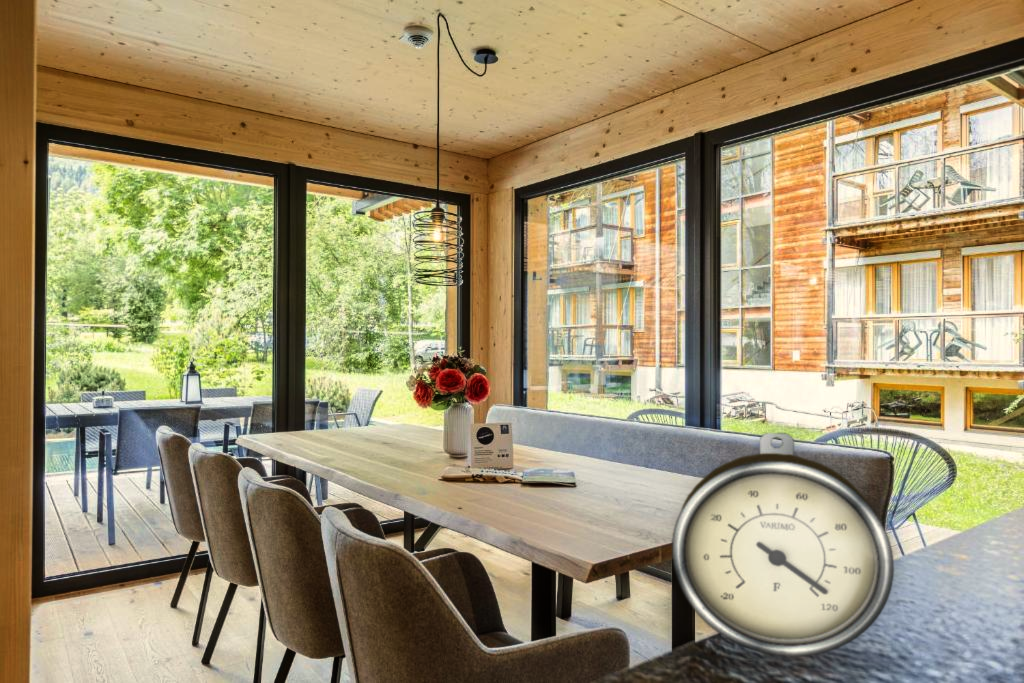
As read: {"value": 115, "unit": "°F"}
